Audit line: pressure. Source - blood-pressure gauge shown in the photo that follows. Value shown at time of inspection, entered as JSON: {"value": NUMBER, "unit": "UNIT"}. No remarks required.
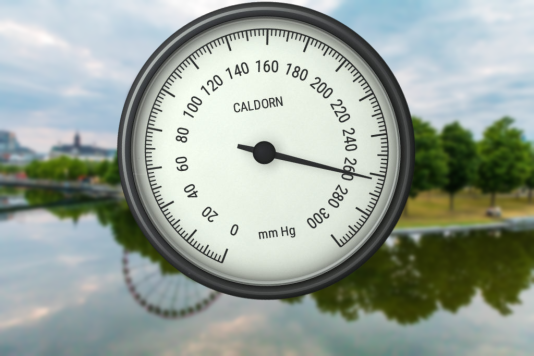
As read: {"value": 262, "unit": "mmHg"}
